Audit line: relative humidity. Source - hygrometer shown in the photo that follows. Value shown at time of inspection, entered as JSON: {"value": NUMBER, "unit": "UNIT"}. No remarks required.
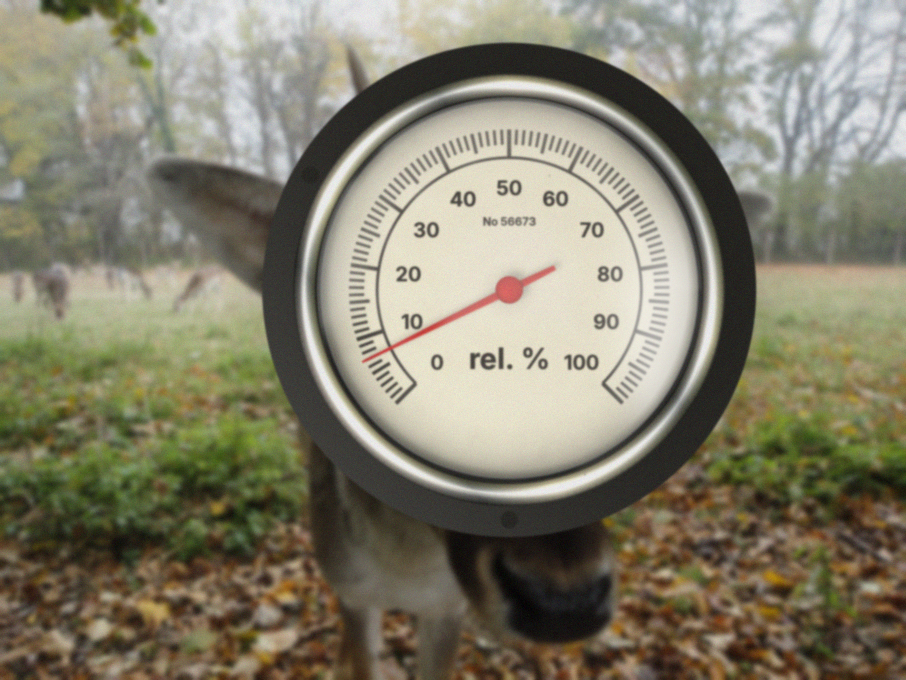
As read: {"value": 7, "unit": "%"}
